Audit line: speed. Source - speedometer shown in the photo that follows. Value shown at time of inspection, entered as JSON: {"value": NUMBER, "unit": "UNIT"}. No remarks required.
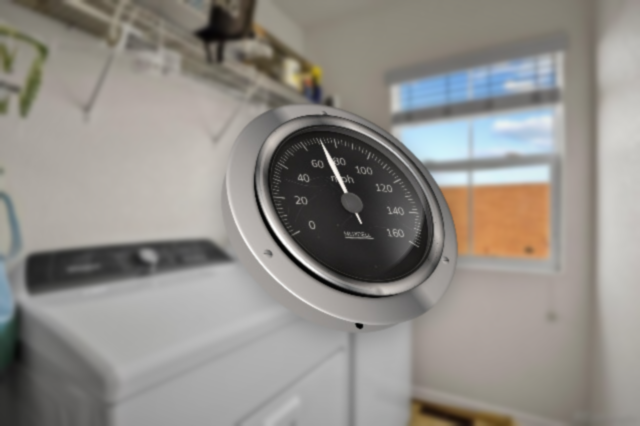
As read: {"value": 70, "unit": "mph"}
